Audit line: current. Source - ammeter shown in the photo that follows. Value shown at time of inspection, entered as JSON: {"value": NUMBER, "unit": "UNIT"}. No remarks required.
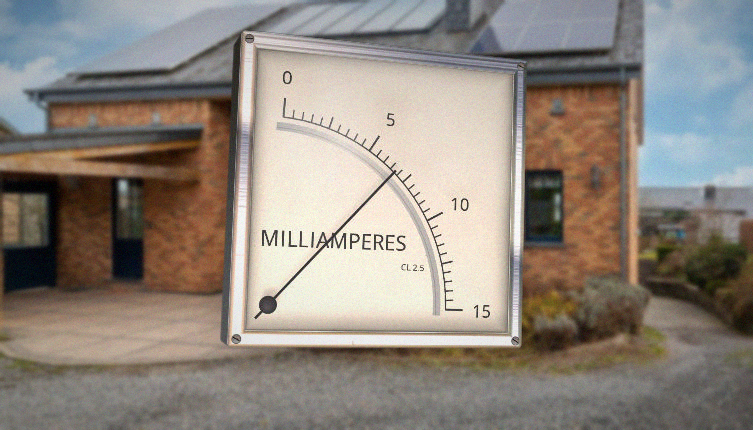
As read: {"value": 6.75, "unit": "mA"}
